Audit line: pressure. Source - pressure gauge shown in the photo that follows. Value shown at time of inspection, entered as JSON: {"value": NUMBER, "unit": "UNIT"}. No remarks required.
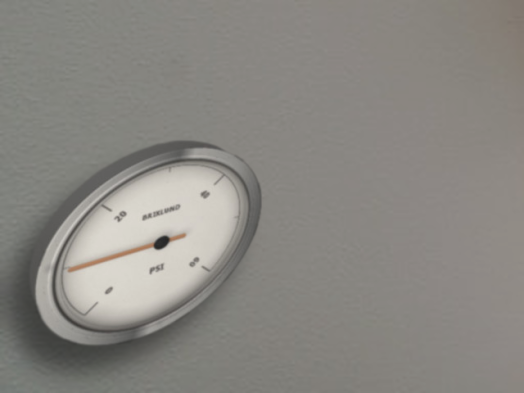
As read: {"value": 10, "unit": "psi"}
